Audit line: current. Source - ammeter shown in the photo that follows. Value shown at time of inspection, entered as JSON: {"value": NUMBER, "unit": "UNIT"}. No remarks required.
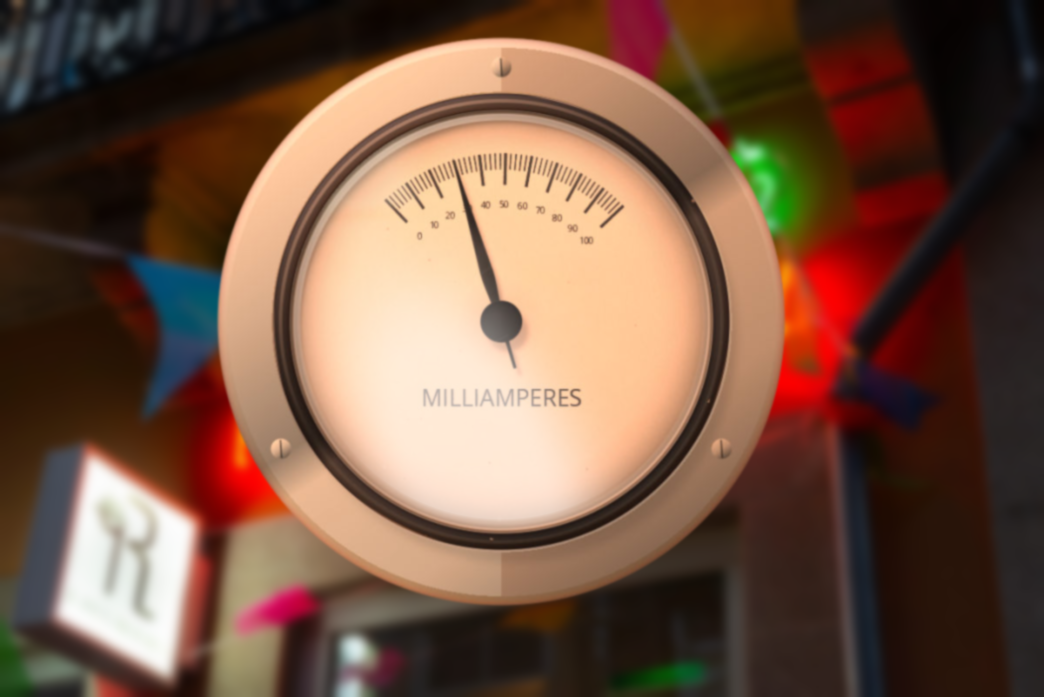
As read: {"value": 30, "unit": "mA"}
